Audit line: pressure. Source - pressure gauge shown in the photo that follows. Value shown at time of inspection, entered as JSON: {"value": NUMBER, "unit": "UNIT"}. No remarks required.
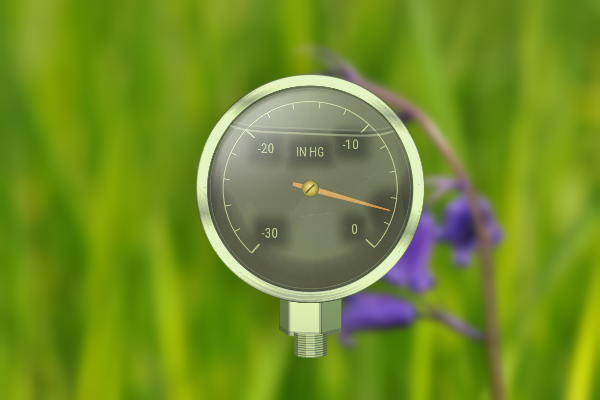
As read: {"value": -3, "unit": "inHg"}
